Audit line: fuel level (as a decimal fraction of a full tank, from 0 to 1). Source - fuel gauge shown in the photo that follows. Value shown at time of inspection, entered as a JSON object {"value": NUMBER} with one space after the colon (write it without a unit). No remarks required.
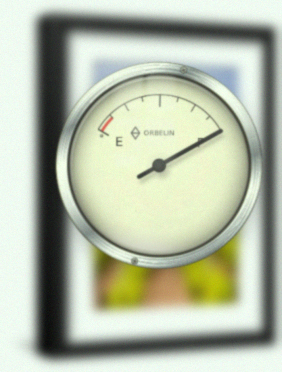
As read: {"value": 1}
